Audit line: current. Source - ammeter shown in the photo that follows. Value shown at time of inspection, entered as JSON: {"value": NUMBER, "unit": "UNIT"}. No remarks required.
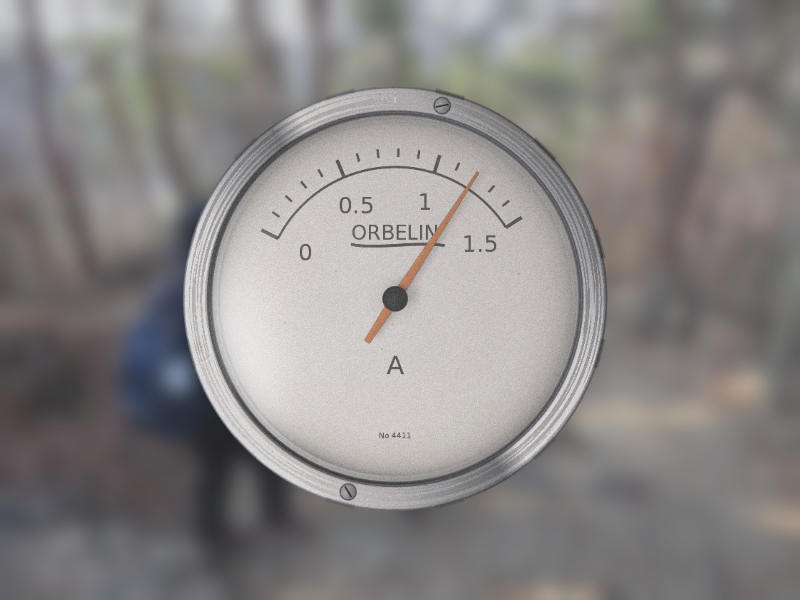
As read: {"value": 1.2, "unit": "A"}
